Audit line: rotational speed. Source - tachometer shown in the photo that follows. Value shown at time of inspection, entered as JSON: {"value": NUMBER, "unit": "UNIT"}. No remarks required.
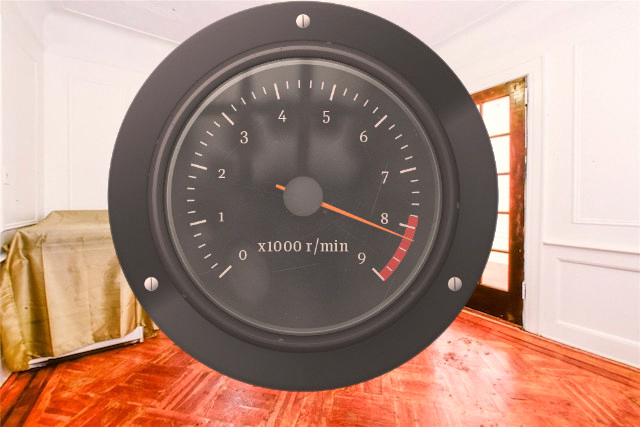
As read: {"value": 8200, "unit": "rpm"}
